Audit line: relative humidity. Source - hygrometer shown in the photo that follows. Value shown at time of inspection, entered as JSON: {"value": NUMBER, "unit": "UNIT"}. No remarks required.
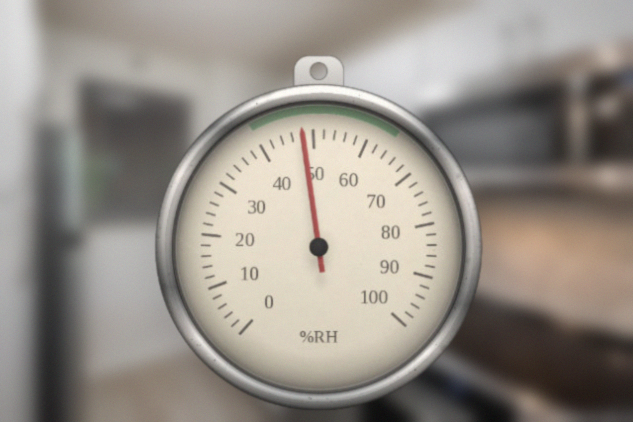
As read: {"value": 48, "unit": "%"}
